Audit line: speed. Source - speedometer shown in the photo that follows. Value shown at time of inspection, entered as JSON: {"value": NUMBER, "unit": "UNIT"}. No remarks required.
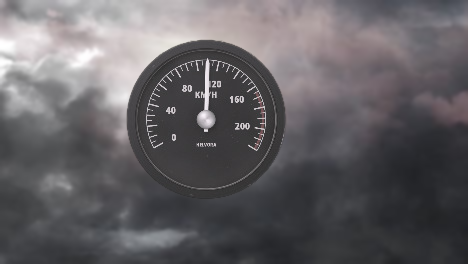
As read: {"value": 110, "unit": "km/h"}
